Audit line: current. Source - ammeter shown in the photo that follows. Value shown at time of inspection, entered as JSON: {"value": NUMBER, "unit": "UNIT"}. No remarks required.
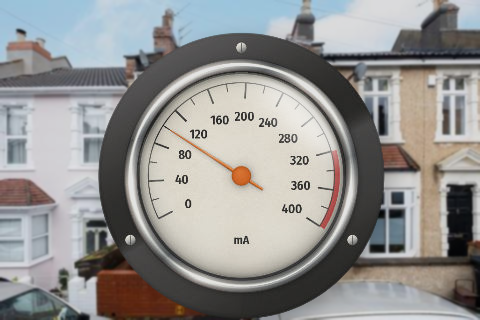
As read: {"value": 100, "unit": "mA"}
